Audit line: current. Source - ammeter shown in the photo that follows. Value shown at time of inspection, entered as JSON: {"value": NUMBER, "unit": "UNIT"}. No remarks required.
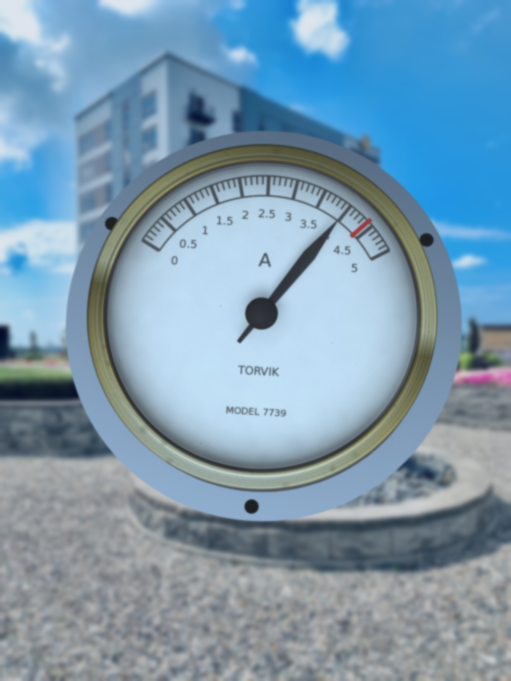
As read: {"value": 4, "unit": "A"}
